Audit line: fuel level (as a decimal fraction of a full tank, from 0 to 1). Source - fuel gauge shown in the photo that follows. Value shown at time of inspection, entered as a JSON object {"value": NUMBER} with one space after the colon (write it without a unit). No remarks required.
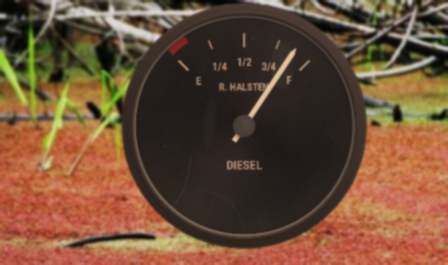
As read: {"value": 0.875}
